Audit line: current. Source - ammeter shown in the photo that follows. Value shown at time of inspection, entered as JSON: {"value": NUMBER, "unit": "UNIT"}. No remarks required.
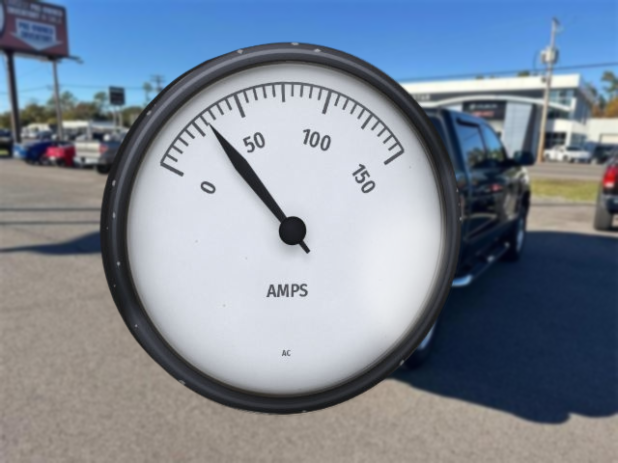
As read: {"value": 30, "unit": "A"}
